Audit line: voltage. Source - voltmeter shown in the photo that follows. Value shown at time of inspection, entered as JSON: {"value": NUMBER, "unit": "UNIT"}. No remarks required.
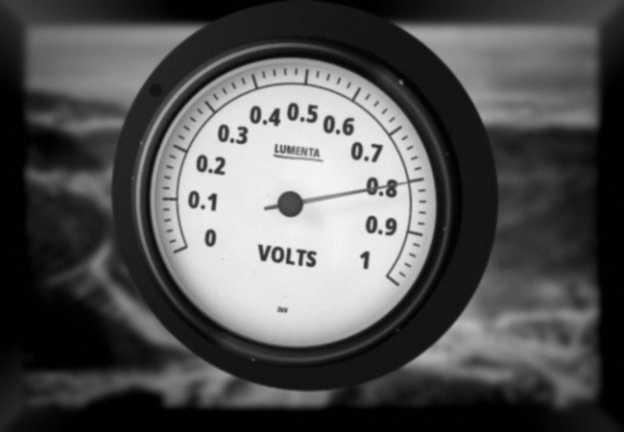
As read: {"value": 0.8, "unit": "V"}
